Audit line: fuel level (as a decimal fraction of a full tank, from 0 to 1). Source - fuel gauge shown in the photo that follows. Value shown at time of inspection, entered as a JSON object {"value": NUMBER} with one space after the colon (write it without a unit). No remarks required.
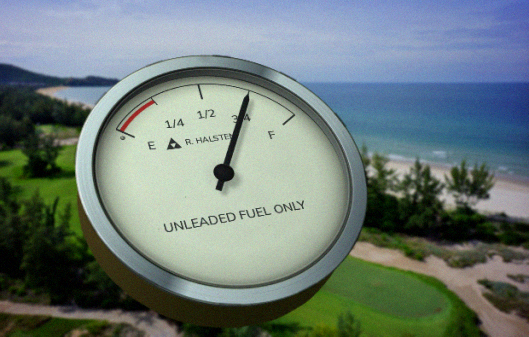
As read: {"value": 0.75}
